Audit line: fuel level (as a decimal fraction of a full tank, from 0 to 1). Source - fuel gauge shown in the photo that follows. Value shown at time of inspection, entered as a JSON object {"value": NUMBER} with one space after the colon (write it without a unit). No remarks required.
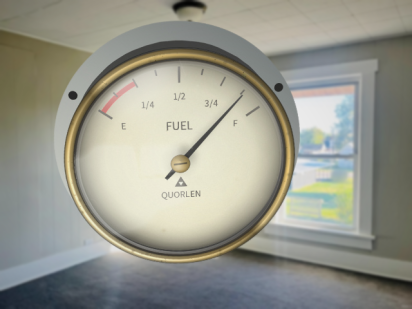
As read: {"value": 0.875}
